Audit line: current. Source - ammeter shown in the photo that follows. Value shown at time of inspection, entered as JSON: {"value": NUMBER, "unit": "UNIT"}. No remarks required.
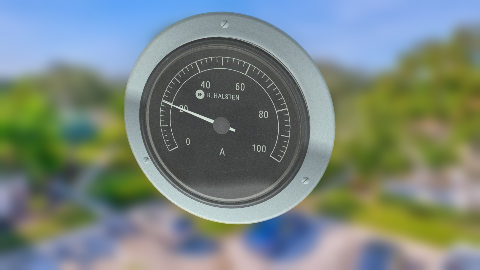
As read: {"value": 20, "unit": "A"}
